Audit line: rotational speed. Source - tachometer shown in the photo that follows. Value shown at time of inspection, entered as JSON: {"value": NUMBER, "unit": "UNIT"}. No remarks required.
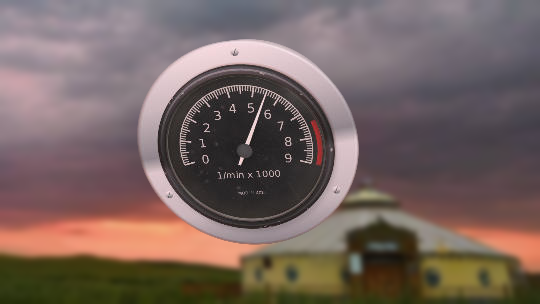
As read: {"value": 5500, "unit": "rpm"}
